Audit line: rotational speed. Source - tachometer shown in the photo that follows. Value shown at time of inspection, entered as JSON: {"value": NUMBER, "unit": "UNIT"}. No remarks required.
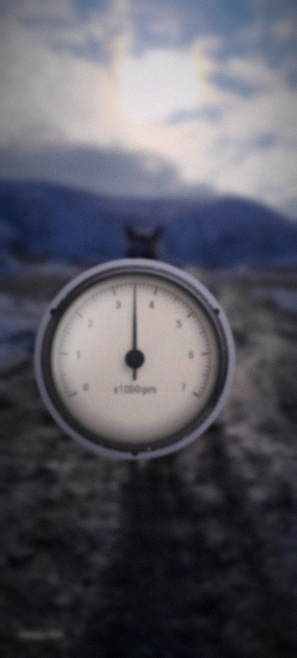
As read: {"value": 3500, "unit": "rpm"}
